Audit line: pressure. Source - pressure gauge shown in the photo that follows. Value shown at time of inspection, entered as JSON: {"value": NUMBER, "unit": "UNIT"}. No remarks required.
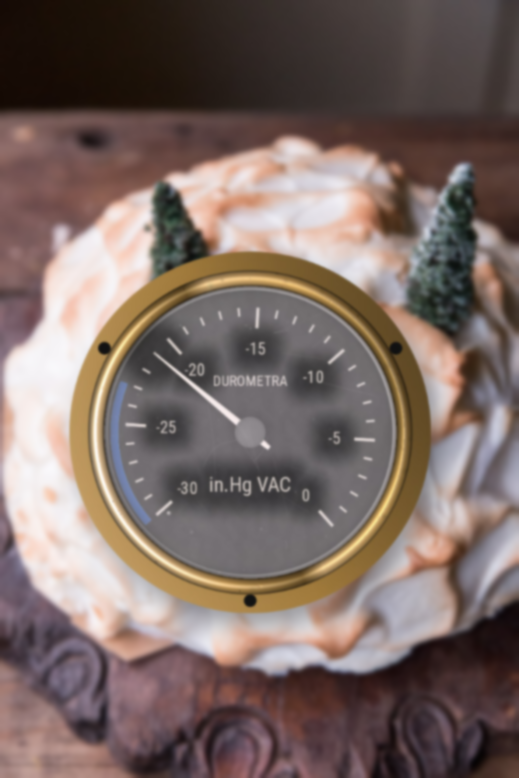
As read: {"value": -21, "unit": "inHg"}
